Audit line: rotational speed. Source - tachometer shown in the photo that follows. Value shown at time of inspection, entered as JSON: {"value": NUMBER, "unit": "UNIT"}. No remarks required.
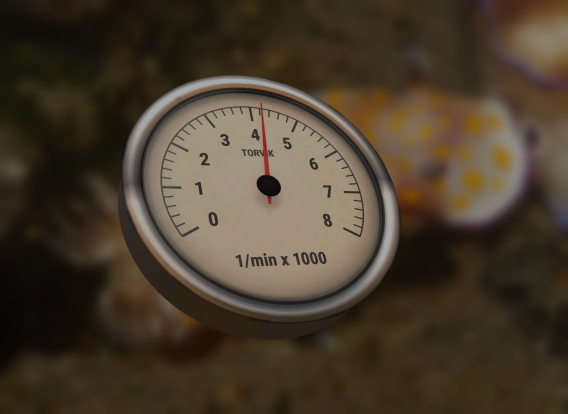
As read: {"value": 4200, "unit": "rpm"}
